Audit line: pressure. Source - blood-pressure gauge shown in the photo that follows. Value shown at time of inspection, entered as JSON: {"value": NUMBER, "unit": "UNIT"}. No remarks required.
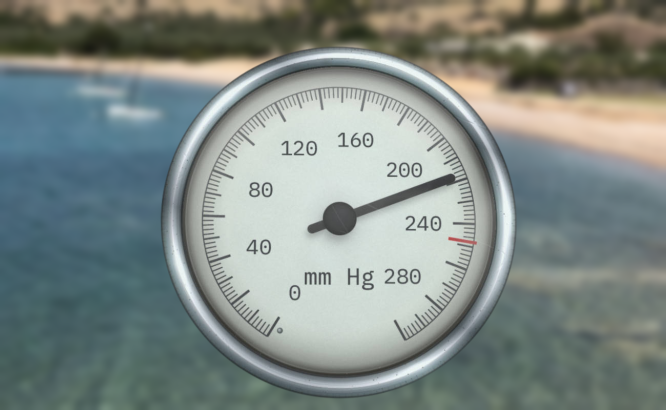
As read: {"value": 218, "unit": "mmHg"}
